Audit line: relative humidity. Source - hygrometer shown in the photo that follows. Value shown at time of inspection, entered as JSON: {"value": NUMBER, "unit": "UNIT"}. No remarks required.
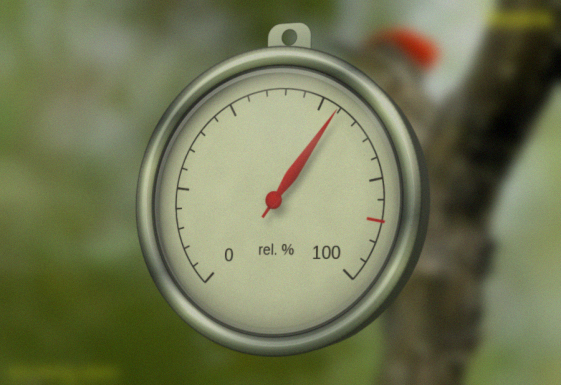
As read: {"value": 64, "unit": "%"}
